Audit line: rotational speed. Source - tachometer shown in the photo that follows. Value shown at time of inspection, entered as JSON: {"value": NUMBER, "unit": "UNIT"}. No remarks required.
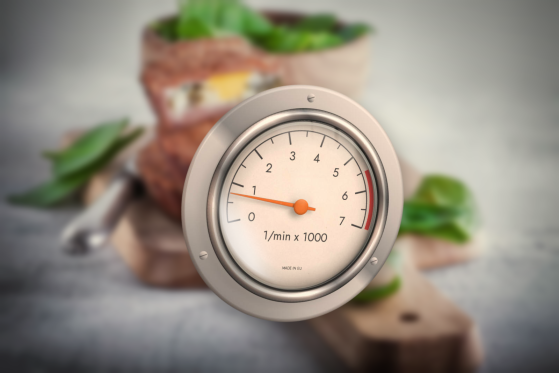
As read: {"value": 750, "unit": "rpm"}
